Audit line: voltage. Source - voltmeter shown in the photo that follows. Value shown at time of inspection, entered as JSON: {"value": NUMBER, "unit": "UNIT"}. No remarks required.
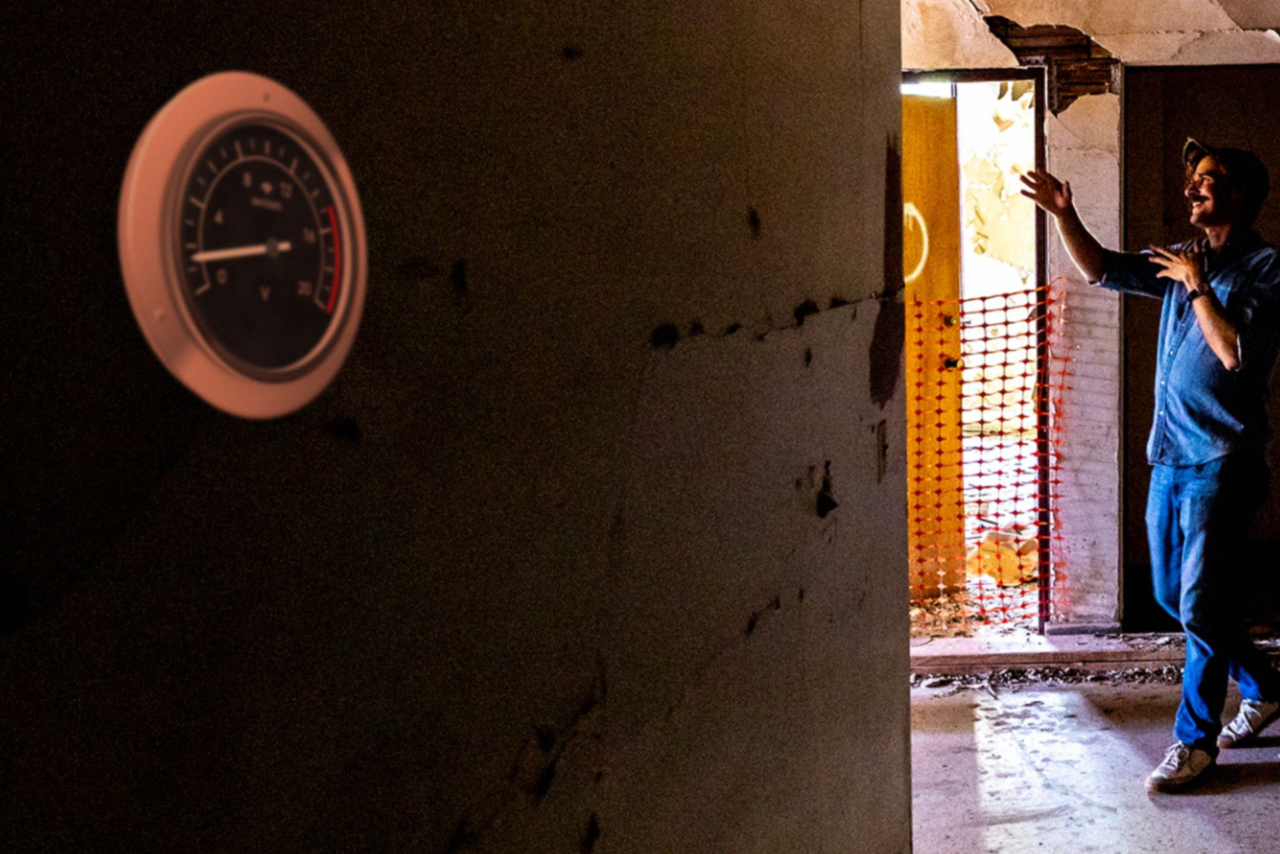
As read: {"value": 1.5, "unit": "V"}
